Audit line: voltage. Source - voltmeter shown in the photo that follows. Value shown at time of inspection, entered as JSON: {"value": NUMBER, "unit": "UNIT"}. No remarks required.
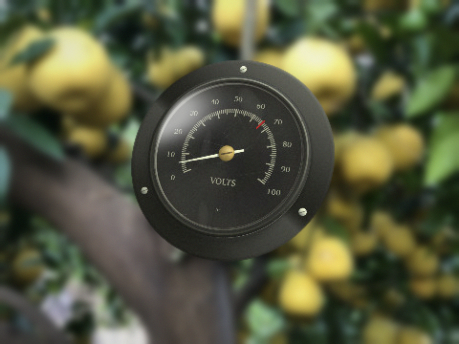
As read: {"value": 5, "unit": "V"}
